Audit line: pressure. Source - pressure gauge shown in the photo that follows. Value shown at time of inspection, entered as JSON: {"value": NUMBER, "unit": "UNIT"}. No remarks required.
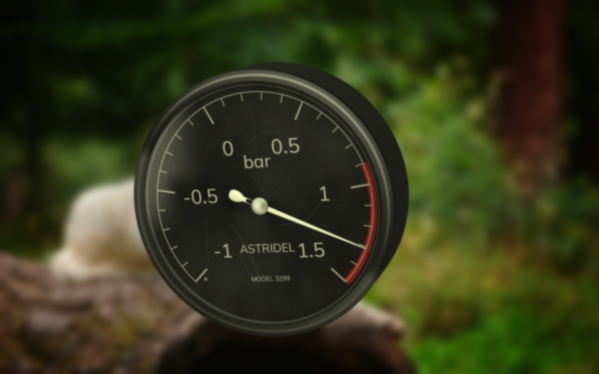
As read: {"value": 1.3, "unit": "bar"}
